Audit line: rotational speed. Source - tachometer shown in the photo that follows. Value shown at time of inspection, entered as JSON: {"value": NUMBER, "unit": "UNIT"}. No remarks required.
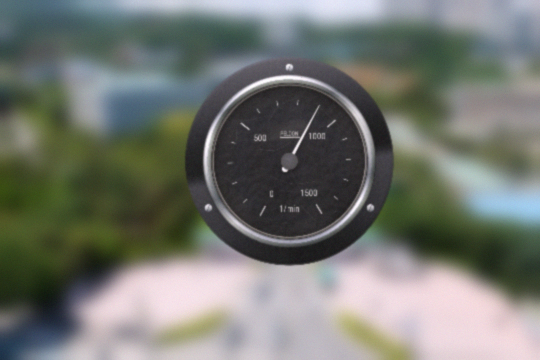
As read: {"value": 900, "unit": "rpm"}
